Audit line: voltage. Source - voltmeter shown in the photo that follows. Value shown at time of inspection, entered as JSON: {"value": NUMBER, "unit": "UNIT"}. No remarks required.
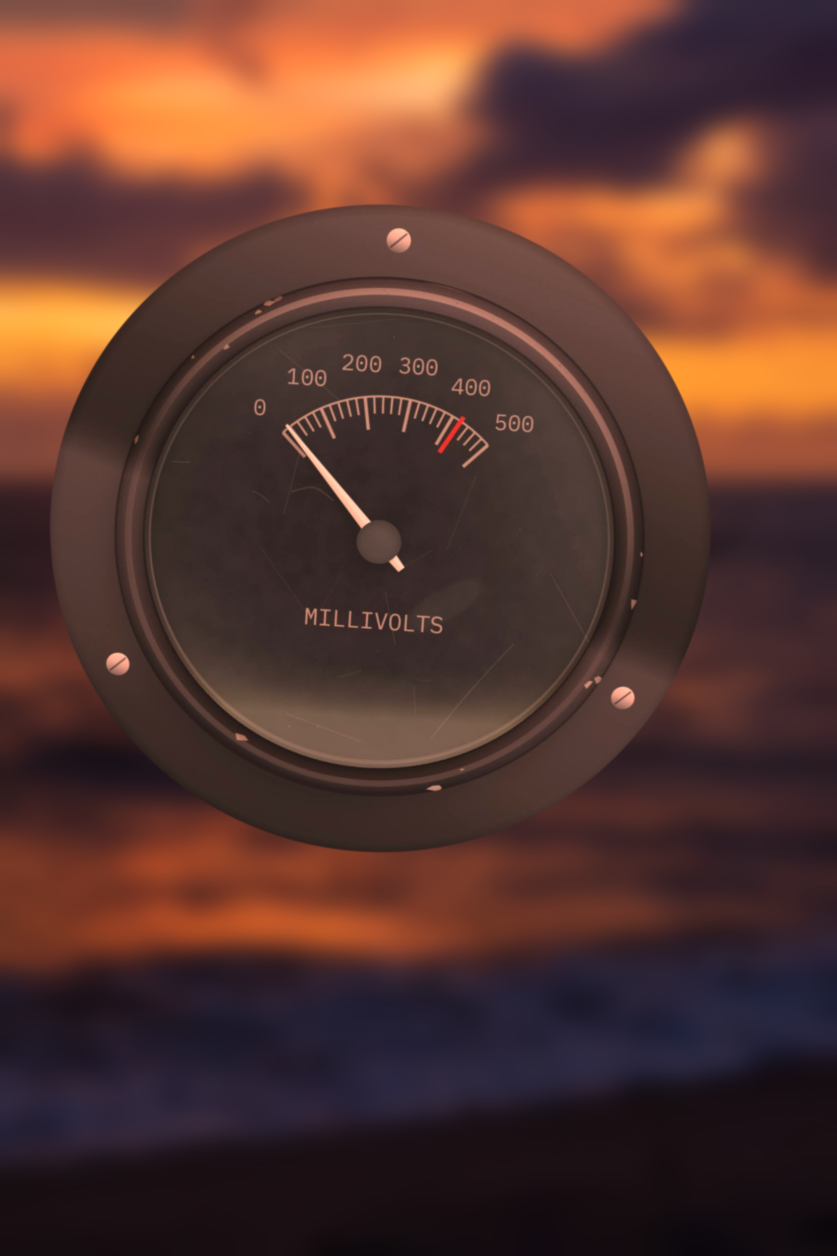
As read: {"value": 20, "unit": "mV"}
